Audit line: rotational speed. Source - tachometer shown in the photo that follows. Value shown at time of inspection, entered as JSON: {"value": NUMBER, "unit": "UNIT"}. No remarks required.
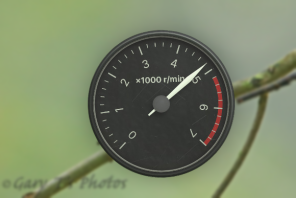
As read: {"value": 4800, "unit": "rpm"}
